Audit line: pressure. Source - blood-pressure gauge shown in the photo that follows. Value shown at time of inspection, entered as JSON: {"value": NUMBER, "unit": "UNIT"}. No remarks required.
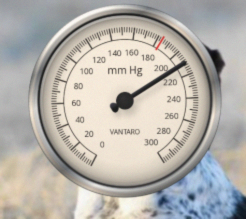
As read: {"value": 210, "unit": "mmHg"}
